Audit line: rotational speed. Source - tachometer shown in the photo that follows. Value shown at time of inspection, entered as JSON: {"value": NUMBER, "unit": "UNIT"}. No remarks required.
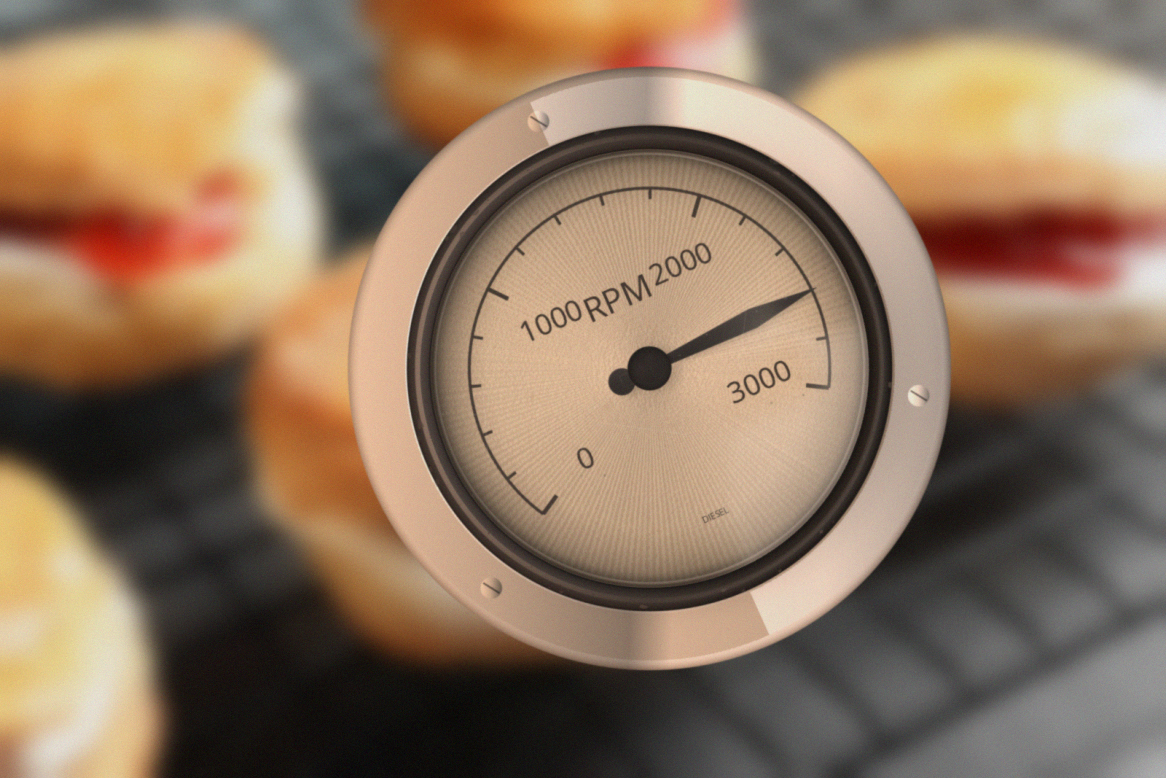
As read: {"value": 2600, "unit": "rpm"}
